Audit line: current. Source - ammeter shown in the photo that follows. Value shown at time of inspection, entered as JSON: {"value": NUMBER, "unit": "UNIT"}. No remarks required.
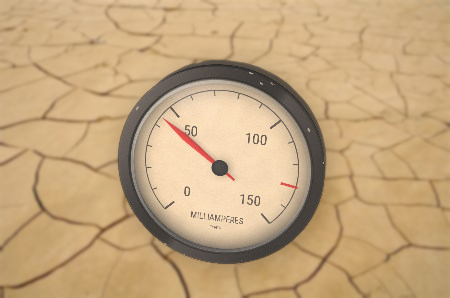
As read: {"value": 45, "unit": "mA"}
